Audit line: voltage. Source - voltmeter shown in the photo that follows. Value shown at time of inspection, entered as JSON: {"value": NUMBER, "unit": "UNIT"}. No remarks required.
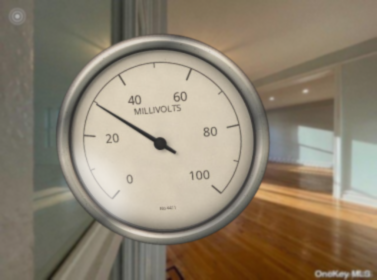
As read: {"value": 30, "unit": "mV"}
